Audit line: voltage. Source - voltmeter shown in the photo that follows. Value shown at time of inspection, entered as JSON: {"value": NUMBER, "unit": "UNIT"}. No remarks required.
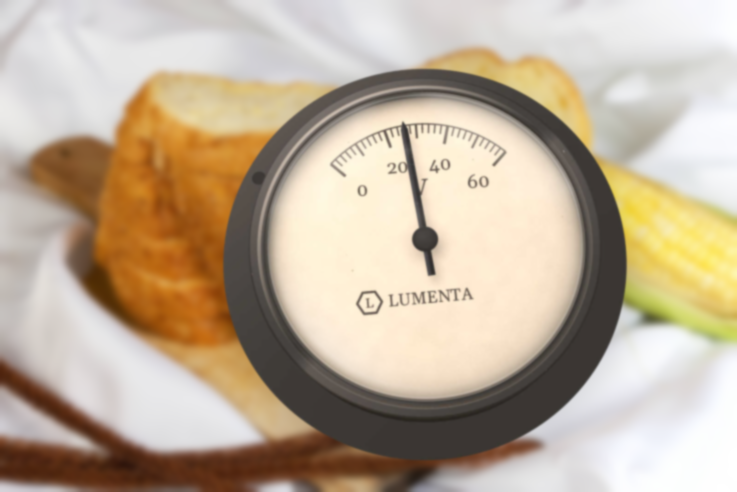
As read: {"value": 26, "unit": "V"}
